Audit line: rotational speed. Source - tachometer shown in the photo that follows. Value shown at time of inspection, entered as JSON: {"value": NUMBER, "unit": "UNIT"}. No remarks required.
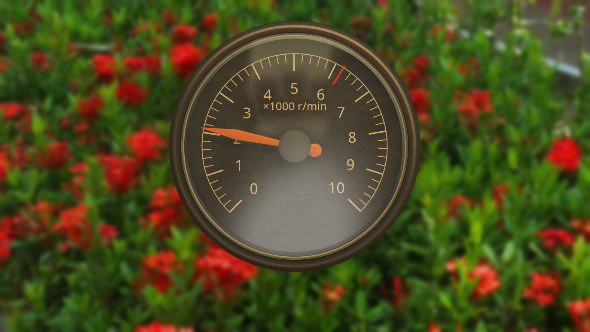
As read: {"value": 2100, "unit": "rpm"}
